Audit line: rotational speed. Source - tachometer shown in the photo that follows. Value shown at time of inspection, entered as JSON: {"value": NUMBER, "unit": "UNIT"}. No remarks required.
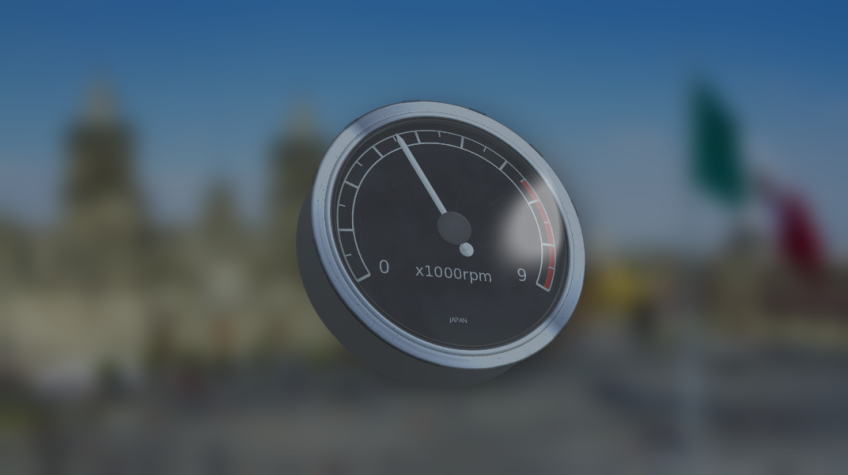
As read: {"value": 3500, "unit": "rpm"}
